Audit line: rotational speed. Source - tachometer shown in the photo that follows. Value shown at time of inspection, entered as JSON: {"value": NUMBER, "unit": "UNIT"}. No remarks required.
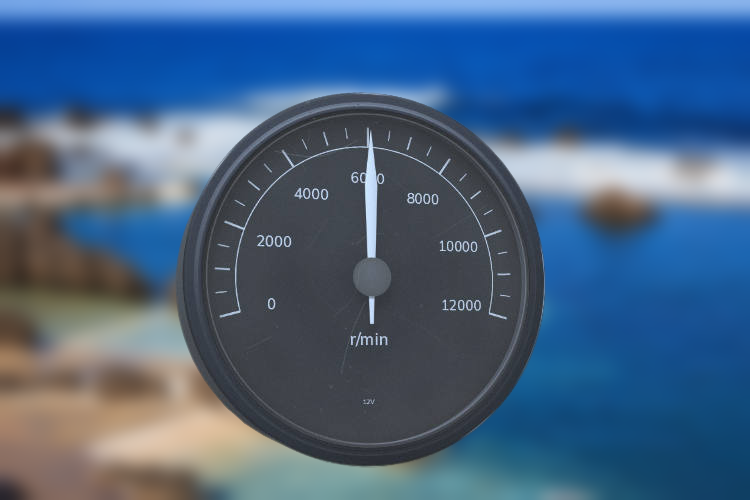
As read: {"value": 6000, "unit": "rpm"}
